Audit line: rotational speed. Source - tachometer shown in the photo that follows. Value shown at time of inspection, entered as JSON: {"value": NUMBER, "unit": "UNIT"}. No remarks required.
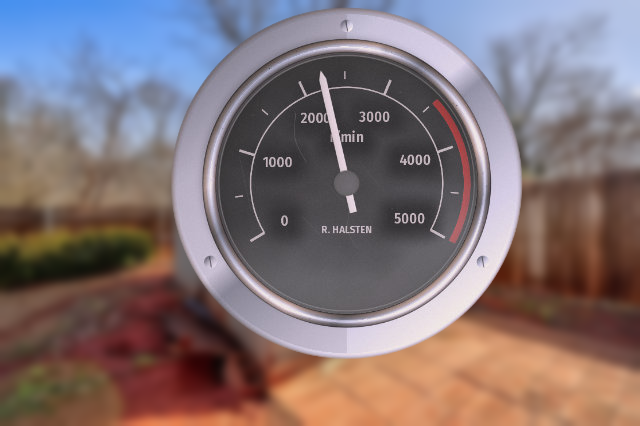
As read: {"value": 2250, "unit": "rpm"}
